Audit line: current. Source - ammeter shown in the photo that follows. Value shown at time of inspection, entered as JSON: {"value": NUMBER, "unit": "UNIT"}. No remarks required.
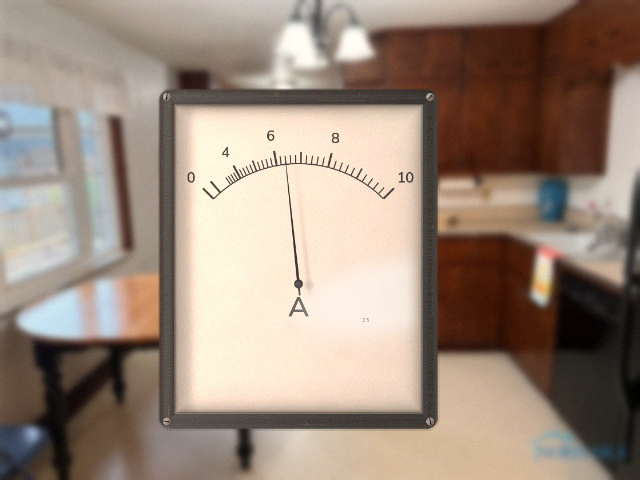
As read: {"value": 6.4, "unit": "A"}
